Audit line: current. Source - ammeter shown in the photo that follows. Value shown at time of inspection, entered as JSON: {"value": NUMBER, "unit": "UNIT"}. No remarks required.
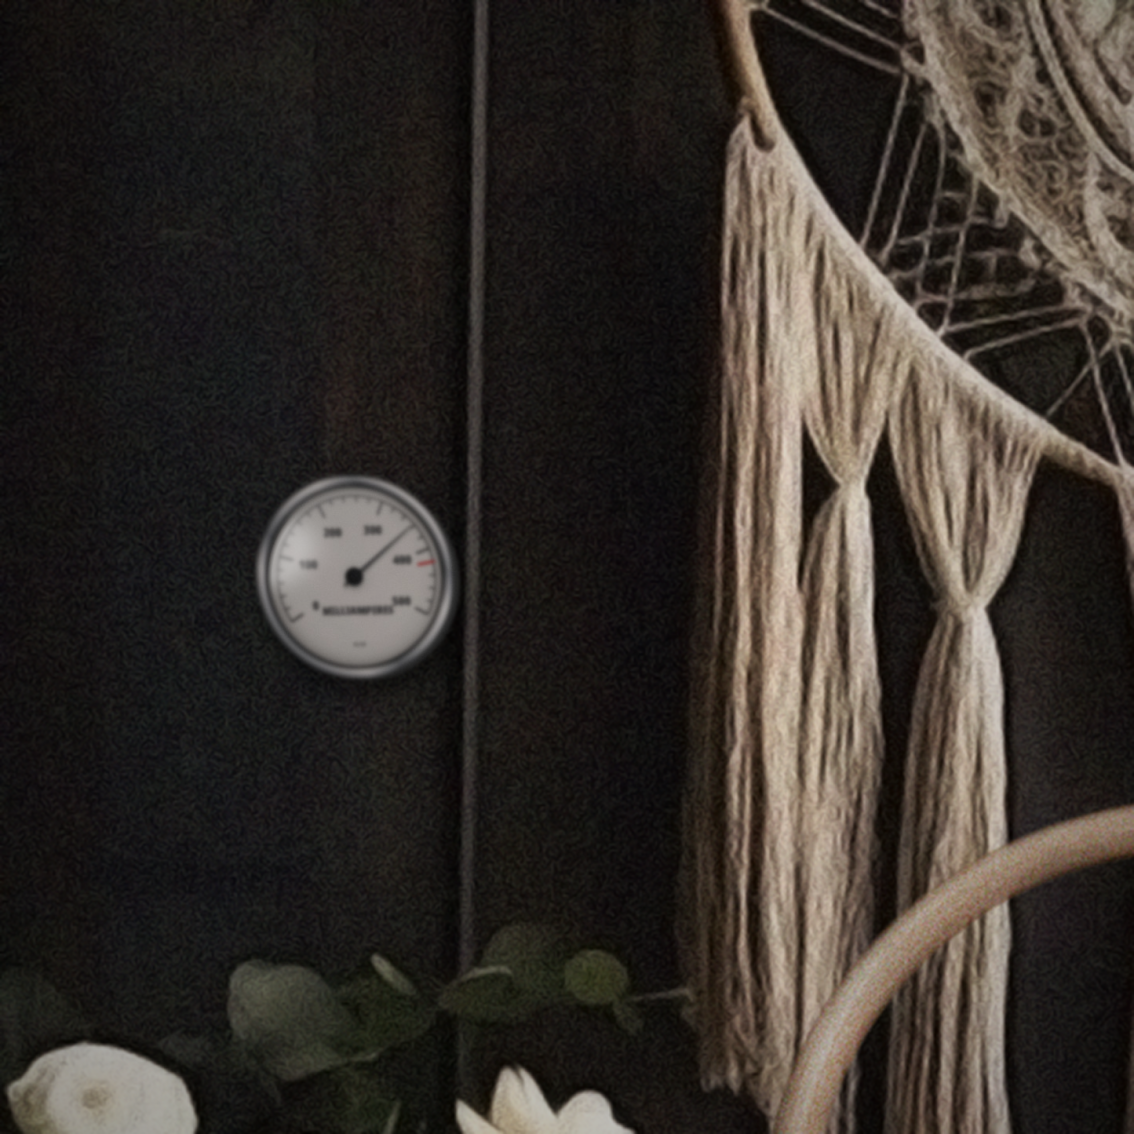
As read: {"value": 360, "unit": "mA"}
